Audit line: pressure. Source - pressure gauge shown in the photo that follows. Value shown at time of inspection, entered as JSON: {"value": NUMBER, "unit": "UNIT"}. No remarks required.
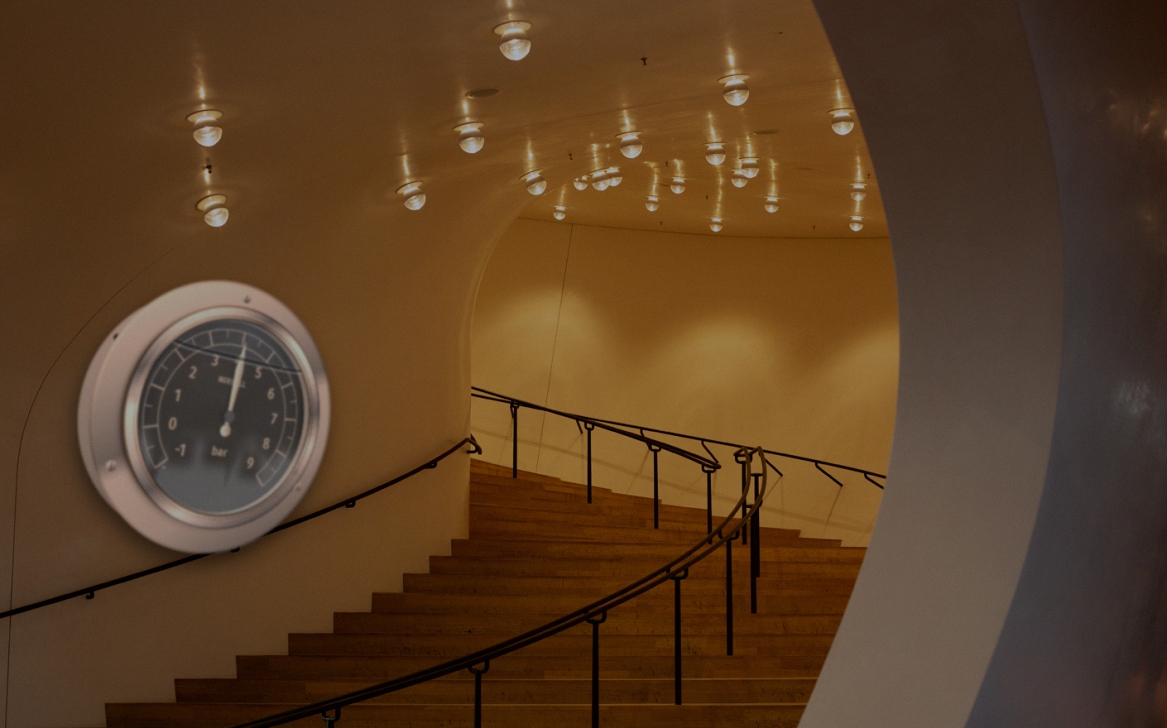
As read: {"value": 4, "unit": "bar"}
